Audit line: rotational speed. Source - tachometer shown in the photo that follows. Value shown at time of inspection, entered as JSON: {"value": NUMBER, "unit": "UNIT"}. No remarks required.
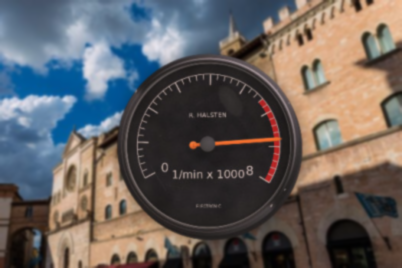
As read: {"value": 6800, "unit": "rpm"}
